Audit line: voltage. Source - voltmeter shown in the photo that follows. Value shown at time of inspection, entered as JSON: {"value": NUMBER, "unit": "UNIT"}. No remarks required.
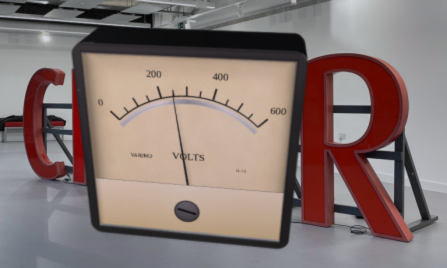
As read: {"value": 250, "unit": "V"}
